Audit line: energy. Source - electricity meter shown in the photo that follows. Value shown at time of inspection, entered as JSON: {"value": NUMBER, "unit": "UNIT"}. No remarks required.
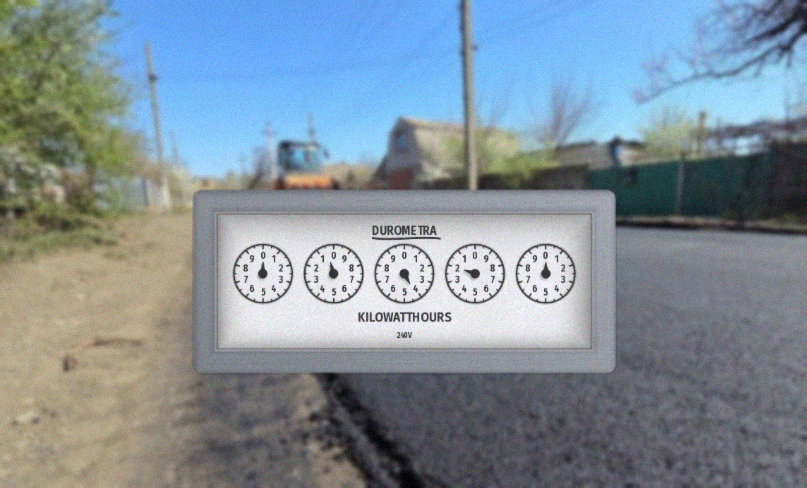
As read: {"value": 420, "unit": "kWh"}
